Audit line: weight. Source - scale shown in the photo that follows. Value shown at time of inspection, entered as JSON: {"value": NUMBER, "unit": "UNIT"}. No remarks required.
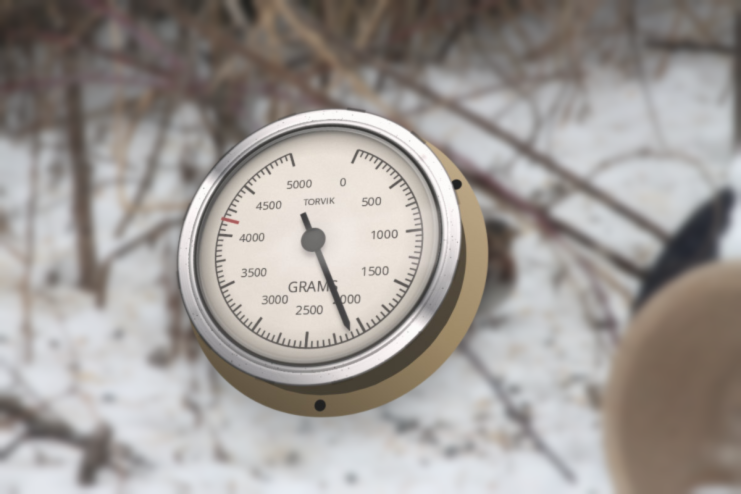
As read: {"value": 2100, "unit": "g"}
